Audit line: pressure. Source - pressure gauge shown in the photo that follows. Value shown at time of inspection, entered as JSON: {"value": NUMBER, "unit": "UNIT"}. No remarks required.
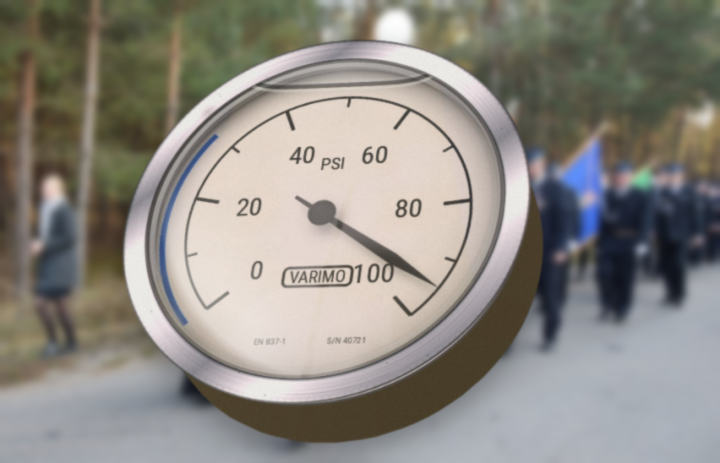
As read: {"value": 95, "unit": "psi"}
